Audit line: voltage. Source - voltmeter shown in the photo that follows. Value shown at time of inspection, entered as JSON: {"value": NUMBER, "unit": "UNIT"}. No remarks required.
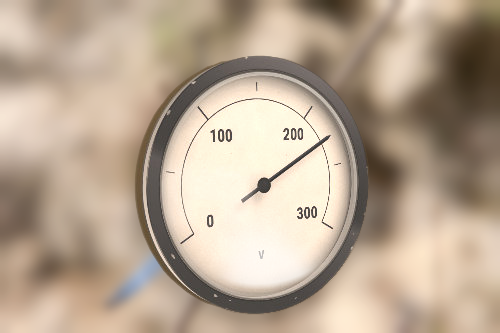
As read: {"value": 225, "unit": "V"}
